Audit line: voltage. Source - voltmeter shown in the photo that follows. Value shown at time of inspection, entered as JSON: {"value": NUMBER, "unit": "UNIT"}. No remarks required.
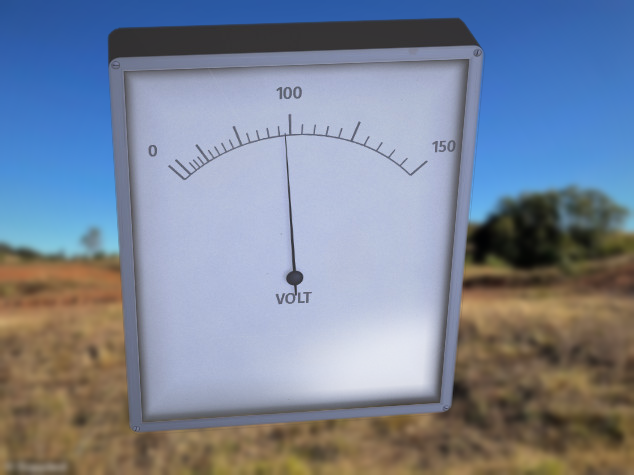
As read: {"value": 97.5, "unit": "V"}
